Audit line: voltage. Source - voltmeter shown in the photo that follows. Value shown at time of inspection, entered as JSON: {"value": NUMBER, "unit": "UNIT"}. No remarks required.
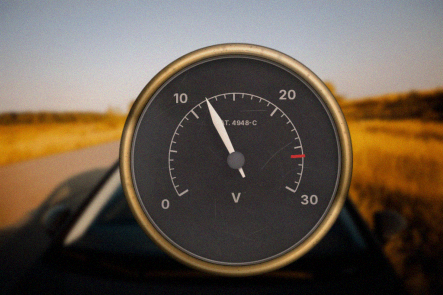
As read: {"value": 12, "unit": "V"}
